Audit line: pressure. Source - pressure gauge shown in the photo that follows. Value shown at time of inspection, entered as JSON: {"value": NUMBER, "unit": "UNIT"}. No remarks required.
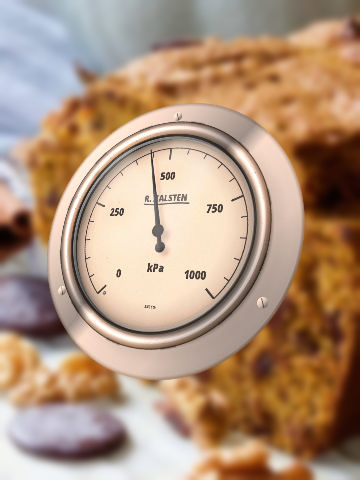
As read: {"value": 450, "unit": "kPa"}
